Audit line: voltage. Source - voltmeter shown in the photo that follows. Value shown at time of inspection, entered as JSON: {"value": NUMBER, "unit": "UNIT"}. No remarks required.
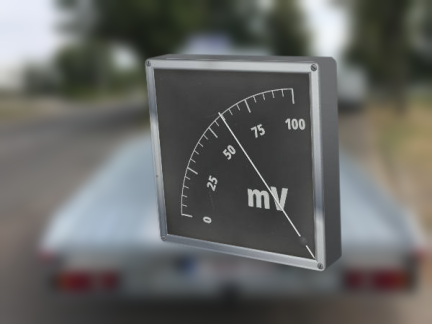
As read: {"value": 60, "unit": "mV"}
